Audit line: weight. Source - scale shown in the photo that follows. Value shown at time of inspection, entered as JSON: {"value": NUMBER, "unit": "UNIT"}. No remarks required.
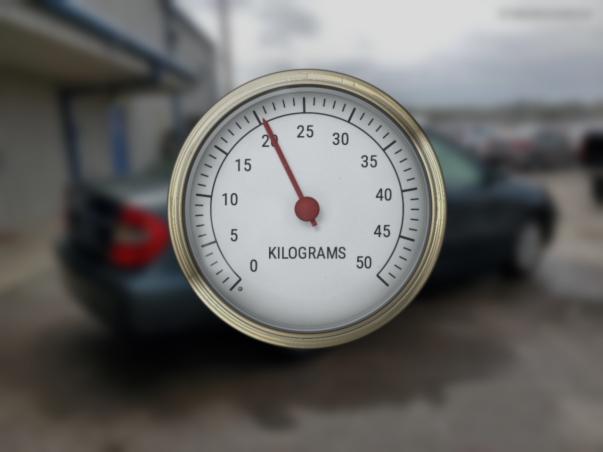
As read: {"value": 20.5, "unit": "kg"}
